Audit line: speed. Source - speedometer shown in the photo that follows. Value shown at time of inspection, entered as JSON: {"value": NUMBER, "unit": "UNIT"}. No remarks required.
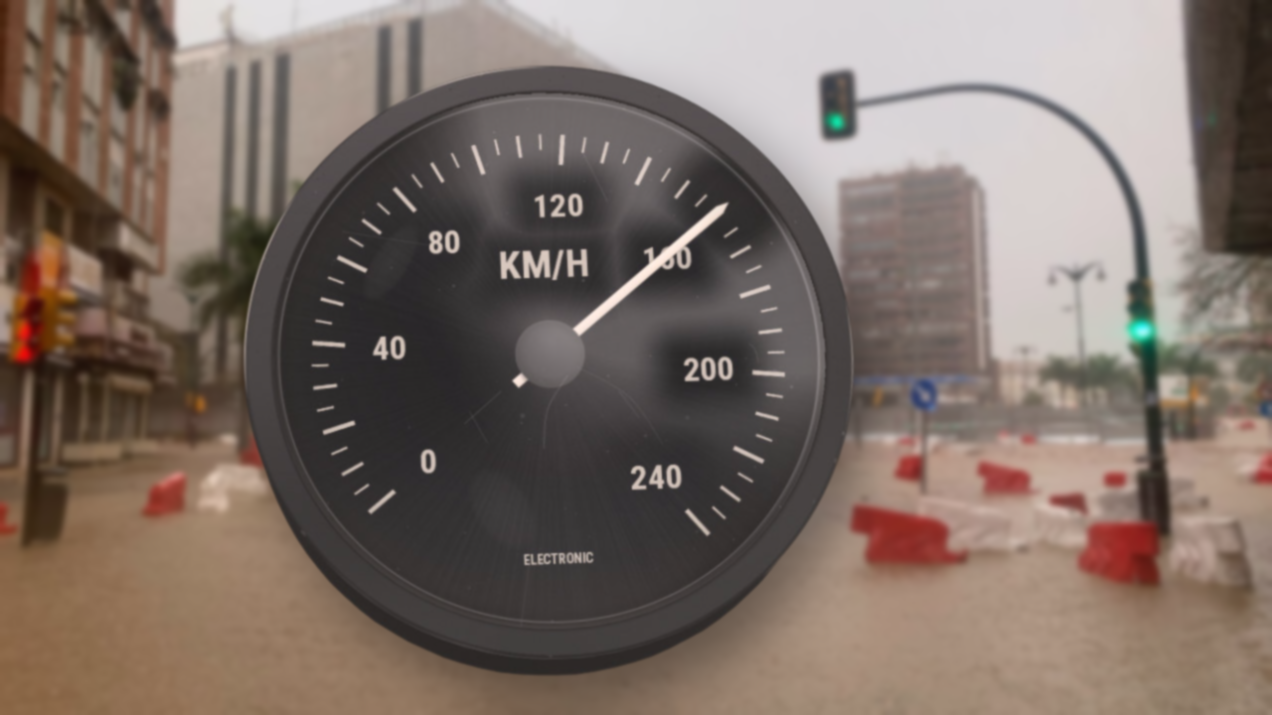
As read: {"value": 160, "unit": "km/h"}
